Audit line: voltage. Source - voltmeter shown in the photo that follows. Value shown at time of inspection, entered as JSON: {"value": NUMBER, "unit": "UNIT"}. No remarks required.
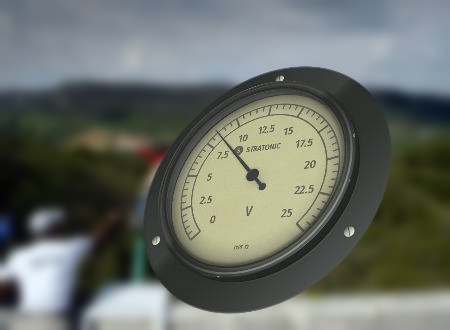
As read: {"value": 8.5, "unit": "V"}
